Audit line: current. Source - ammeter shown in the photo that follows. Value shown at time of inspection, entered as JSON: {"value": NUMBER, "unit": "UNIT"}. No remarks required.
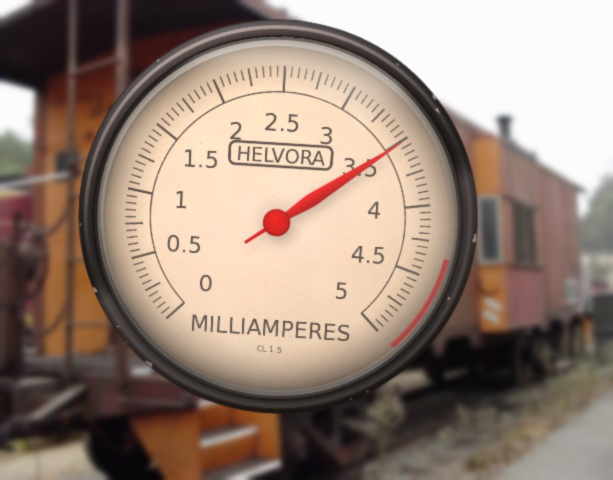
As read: {"value": 3.5, "unit": "mA"}
